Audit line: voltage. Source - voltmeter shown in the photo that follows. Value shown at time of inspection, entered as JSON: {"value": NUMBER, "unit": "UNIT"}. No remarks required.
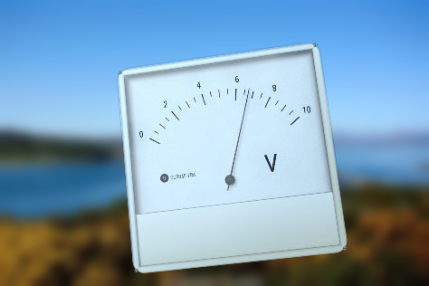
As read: {"value": 6.75, "unit": "V"}
